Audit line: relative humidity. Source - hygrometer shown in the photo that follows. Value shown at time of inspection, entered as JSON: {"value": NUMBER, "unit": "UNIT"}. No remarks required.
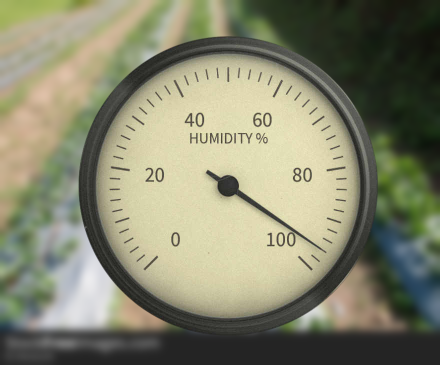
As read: {"value": 96, "unit": "%"}
